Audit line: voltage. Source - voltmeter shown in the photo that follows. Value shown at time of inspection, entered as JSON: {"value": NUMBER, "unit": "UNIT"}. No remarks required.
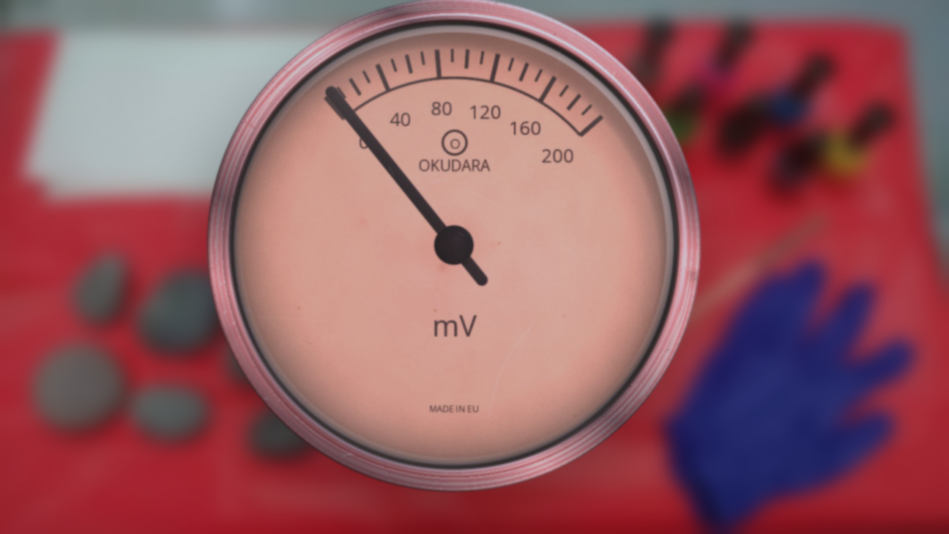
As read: {"value": 5, "unit": "mV"}
